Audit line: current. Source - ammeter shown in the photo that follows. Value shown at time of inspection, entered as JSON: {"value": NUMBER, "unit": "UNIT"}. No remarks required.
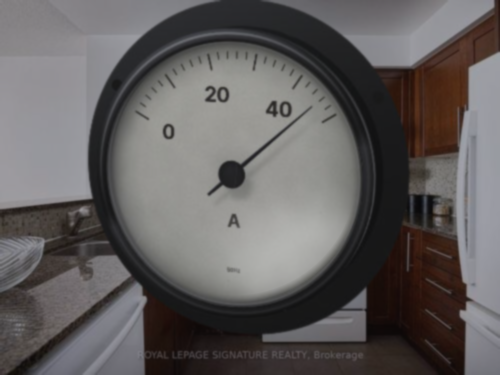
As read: {"value": 46, "unit": "A"}
